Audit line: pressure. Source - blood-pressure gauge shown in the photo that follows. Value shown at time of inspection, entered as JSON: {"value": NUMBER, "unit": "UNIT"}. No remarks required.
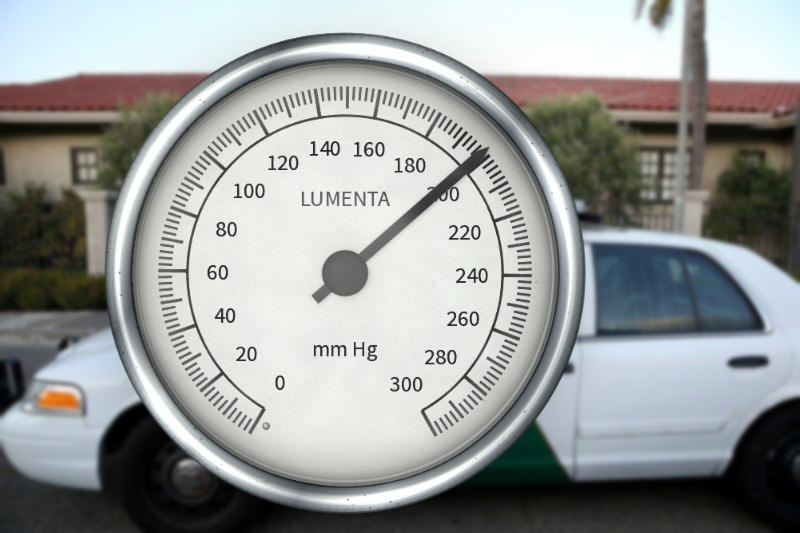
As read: {"value": 198, "unit": "mmHg"}
